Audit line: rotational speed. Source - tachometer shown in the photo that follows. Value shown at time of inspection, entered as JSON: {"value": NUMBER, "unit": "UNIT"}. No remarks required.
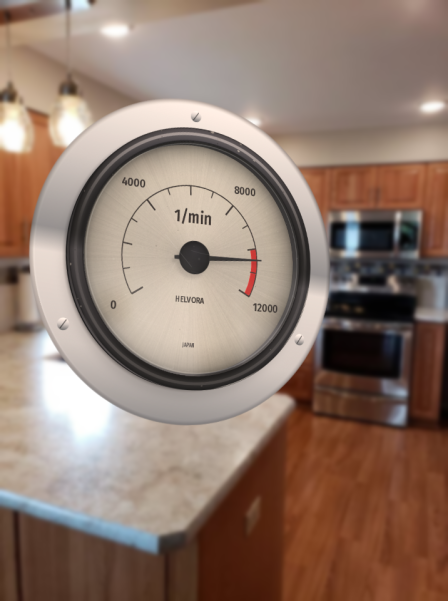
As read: {"value": 10500, "unit": "rpm"}
